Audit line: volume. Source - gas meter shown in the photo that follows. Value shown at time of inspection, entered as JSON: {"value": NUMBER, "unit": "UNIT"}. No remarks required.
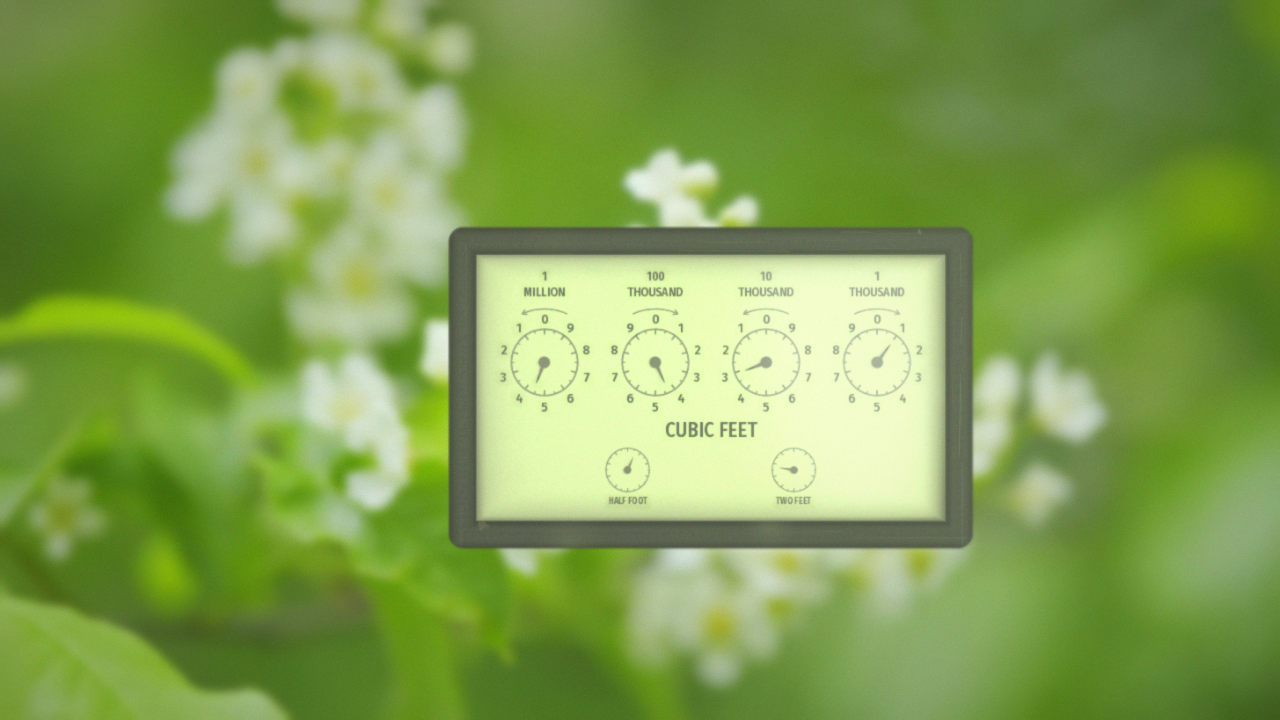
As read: {"value": 443100, "unit": "ft³"}
